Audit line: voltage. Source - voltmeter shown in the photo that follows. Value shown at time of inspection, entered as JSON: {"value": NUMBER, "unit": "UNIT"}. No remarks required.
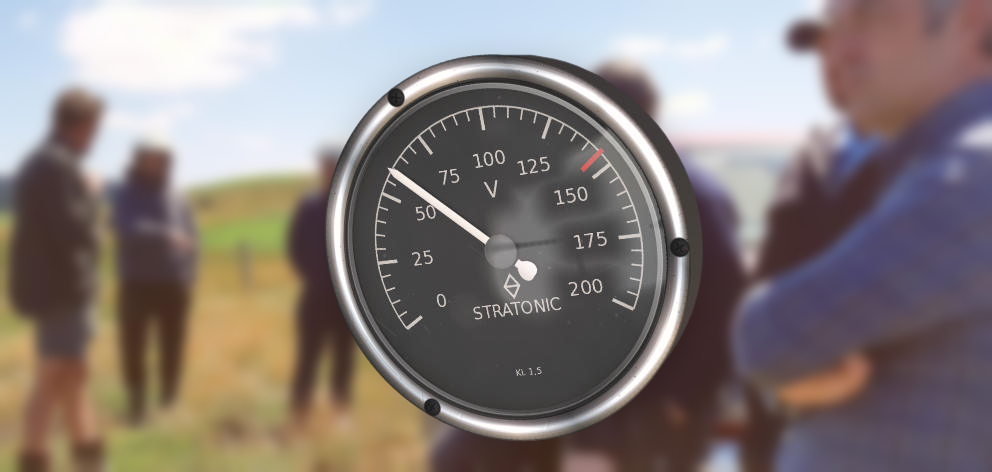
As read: {"value": 60, "unit": "V"}
